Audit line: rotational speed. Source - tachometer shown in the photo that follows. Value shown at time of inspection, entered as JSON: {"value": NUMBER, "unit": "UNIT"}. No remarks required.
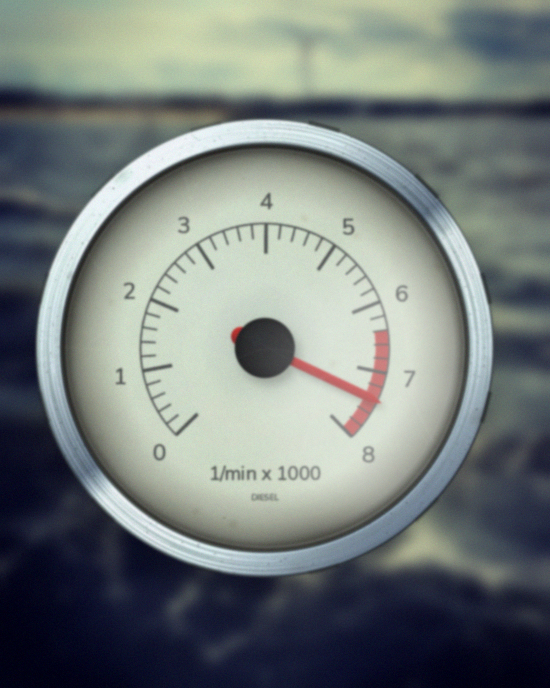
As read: {"value": 7400, "unit": "rpm"}
